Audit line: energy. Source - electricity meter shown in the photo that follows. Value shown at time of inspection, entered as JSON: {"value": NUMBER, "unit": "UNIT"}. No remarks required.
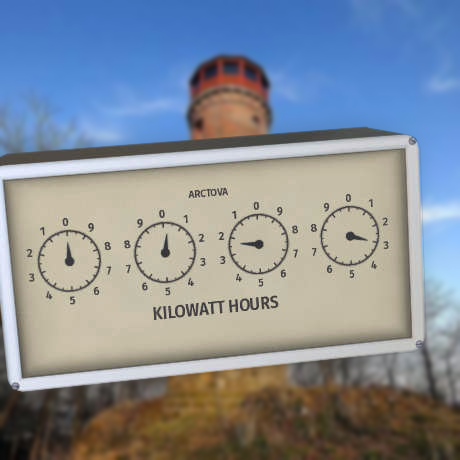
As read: {"value": 23, "unit": "kWh"}
